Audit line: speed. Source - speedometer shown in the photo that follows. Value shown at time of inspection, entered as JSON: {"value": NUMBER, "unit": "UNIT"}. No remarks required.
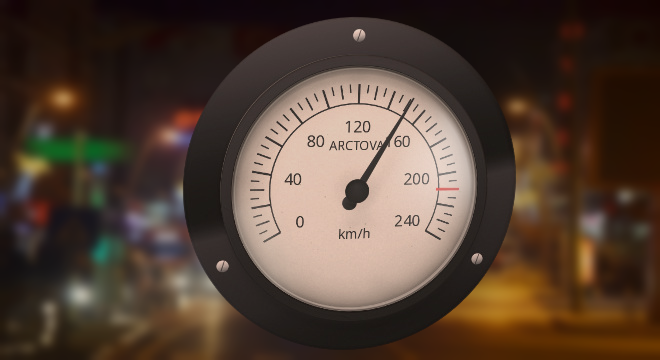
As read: {"value": 150, "unit": "km/h"}
